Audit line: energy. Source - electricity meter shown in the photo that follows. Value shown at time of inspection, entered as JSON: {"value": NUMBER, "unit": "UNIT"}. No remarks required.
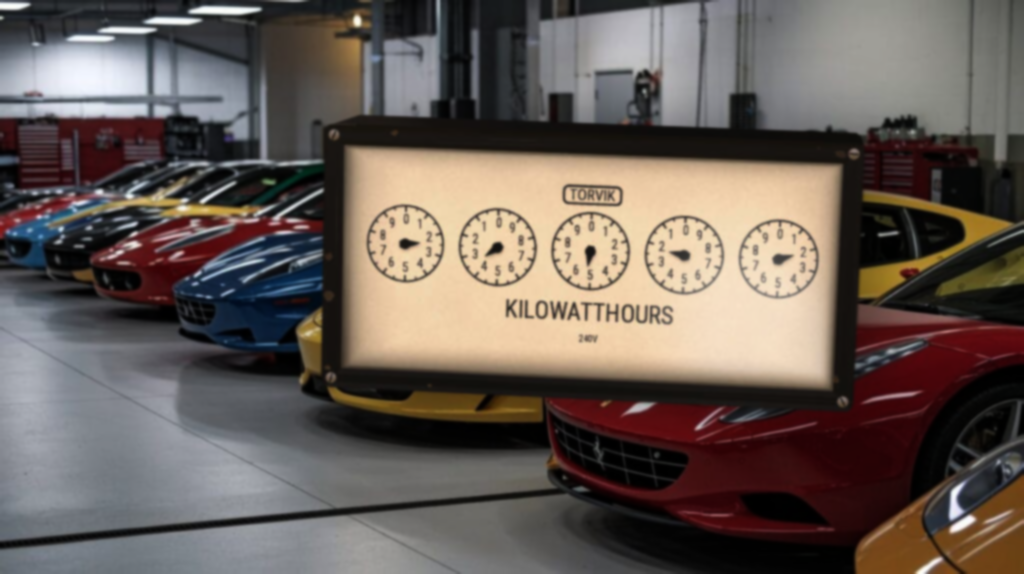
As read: {"value": 23522, "unit": "kWh"}
